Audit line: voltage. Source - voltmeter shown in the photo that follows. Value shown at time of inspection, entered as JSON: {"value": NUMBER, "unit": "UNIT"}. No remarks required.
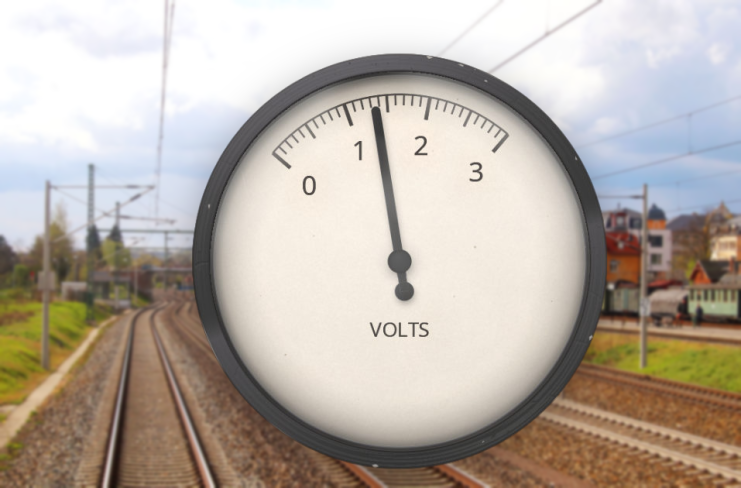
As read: {"value": 1.35, "unit": "V"}
